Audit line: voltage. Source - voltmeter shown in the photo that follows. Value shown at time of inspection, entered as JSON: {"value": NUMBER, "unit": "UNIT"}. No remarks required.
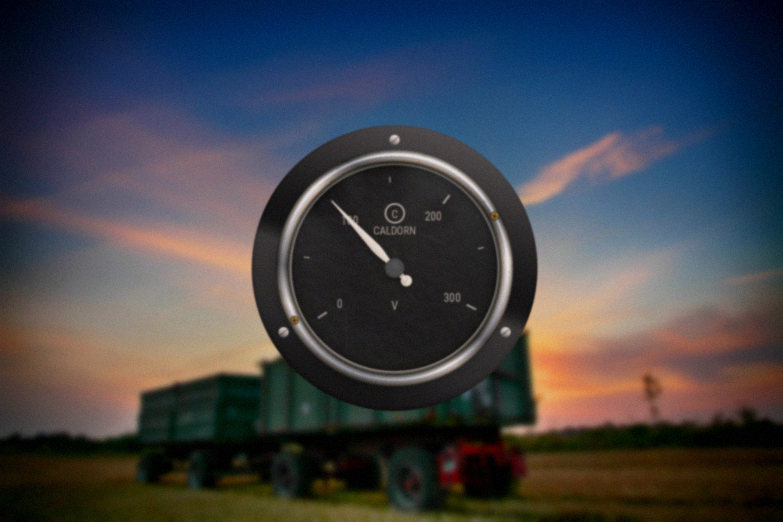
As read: {"value": 100, "unit": "V"}
